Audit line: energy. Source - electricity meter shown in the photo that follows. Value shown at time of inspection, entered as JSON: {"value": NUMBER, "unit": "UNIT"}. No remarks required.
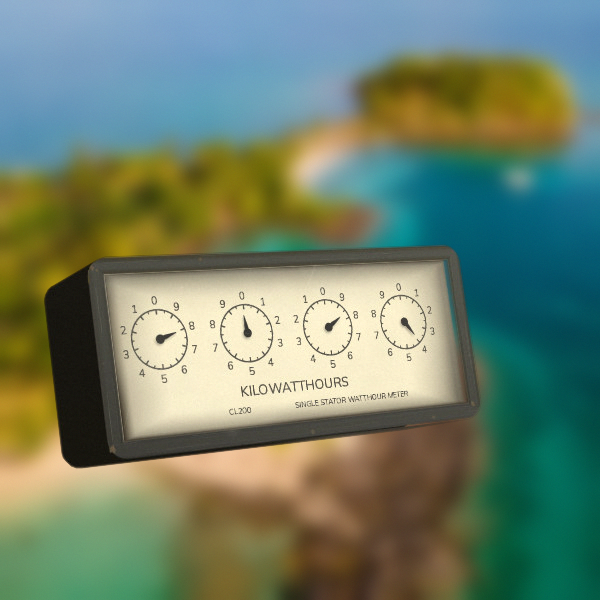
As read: {"value": 7984, "unit": "kWh"}
